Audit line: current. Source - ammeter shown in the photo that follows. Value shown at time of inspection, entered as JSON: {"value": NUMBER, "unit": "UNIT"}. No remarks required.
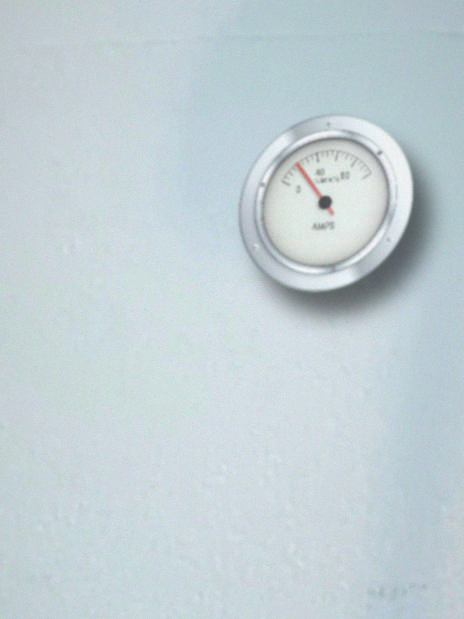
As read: {"value": 20, "unit": "A"}
